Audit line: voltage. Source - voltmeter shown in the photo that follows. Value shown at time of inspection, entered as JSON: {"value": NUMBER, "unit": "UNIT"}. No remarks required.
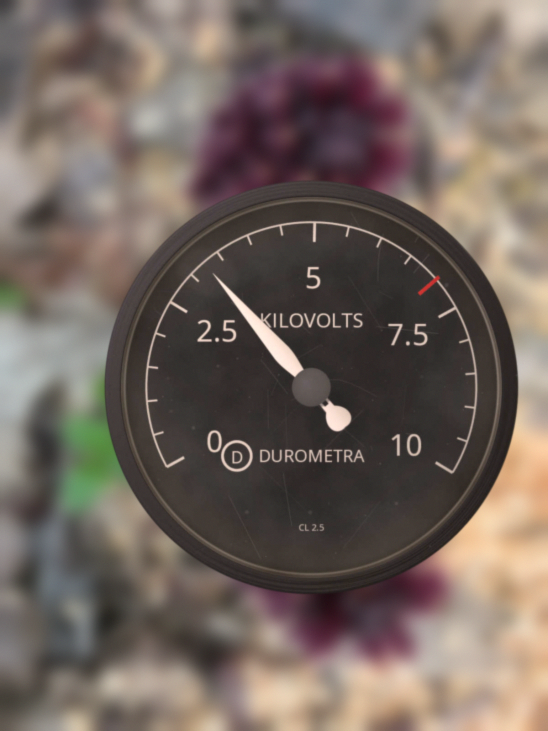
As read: {"value": 3.25, "unit": "kV"}
